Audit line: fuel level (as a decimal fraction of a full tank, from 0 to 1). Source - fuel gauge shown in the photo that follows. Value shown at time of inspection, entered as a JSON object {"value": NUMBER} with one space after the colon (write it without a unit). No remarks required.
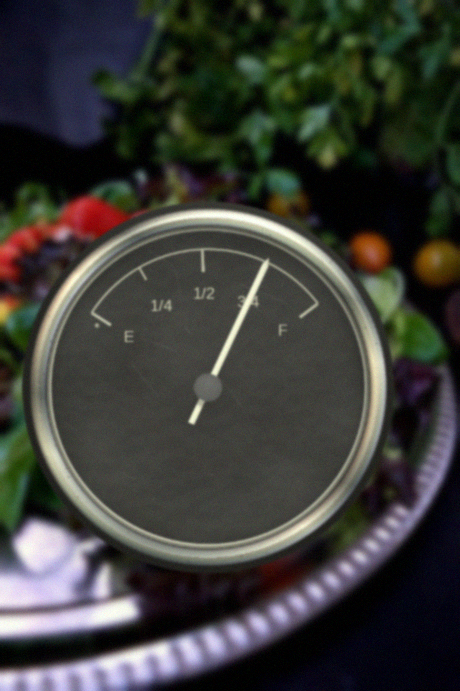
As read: {"value": 0.75}
